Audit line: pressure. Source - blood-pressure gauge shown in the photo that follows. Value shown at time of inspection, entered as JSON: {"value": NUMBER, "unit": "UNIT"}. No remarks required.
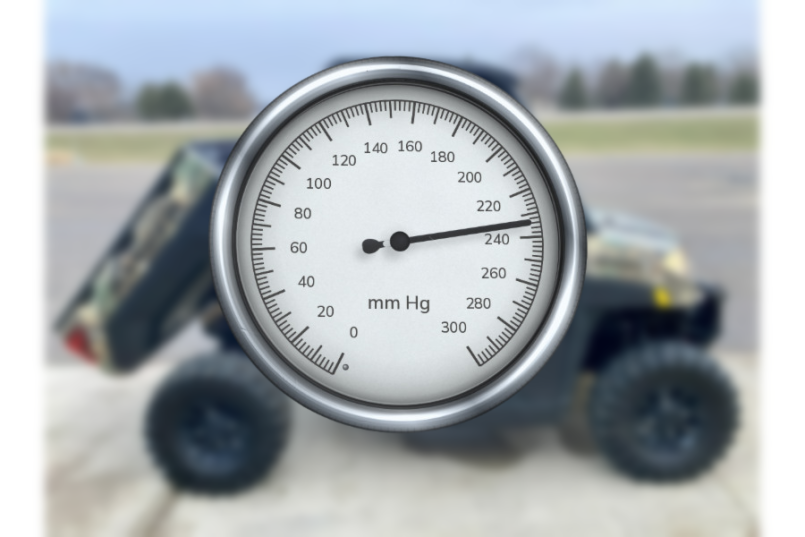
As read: {"value": 234, "unit": "mmHg"}
